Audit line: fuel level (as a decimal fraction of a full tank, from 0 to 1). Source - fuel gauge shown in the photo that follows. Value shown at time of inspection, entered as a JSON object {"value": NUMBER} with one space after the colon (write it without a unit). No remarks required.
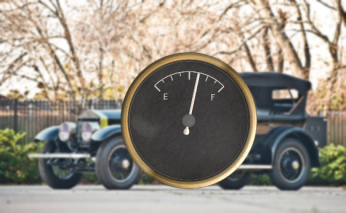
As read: {"value": 0.625}
